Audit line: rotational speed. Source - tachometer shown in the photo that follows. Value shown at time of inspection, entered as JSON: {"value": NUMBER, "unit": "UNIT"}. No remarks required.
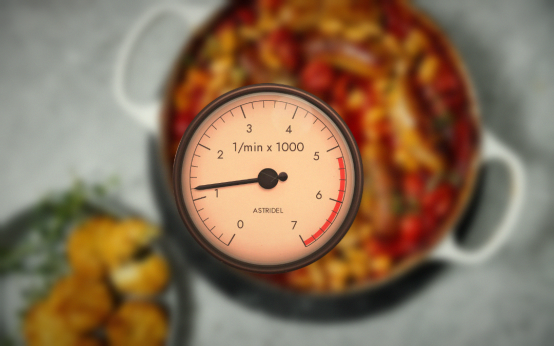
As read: {"value": 1200, "unit": "rpm"}
